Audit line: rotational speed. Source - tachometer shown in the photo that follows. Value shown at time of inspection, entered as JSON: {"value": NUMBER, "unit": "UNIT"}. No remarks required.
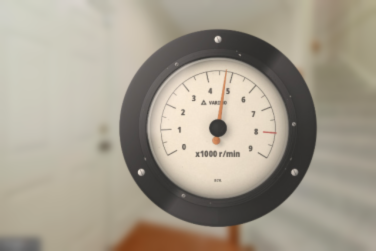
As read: {"value": 4750, "unit": "rpm"}
